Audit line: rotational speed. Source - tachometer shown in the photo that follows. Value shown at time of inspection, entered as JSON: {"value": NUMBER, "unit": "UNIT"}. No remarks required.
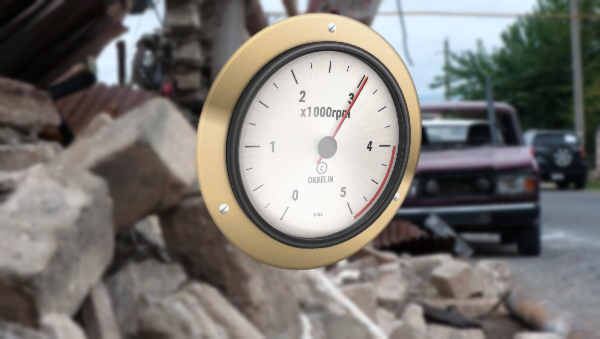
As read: {"value": 3000, "unit": "rpm"}
